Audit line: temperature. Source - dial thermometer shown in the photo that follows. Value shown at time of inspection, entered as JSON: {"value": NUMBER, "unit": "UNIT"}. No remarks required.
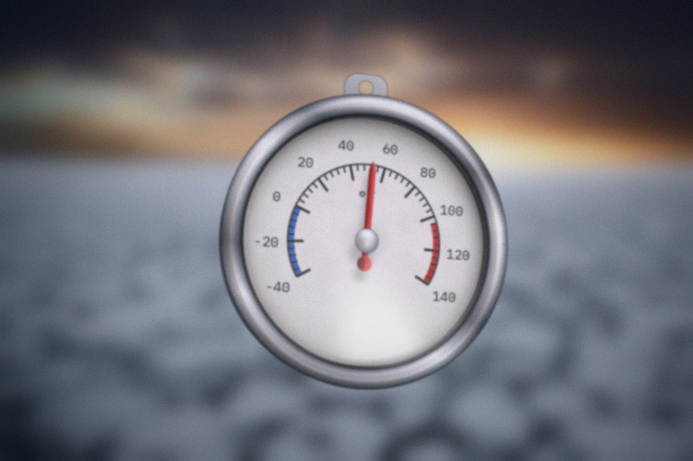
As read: {"value": 52, "unit": "°F"}
